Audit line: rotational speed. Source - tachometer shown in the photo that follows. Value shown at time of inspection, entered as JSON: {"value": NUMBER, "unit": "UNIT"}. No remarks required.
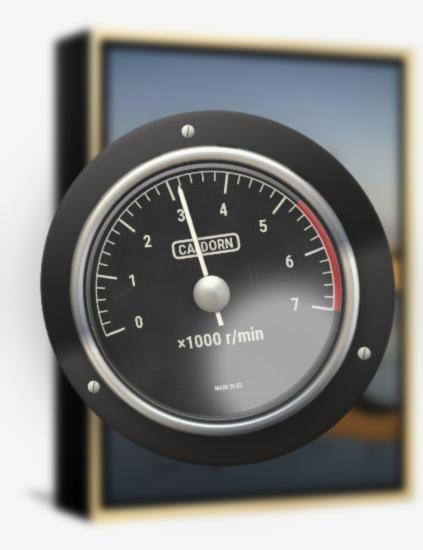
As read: {"value": 3200, "unit": "rpm"}
